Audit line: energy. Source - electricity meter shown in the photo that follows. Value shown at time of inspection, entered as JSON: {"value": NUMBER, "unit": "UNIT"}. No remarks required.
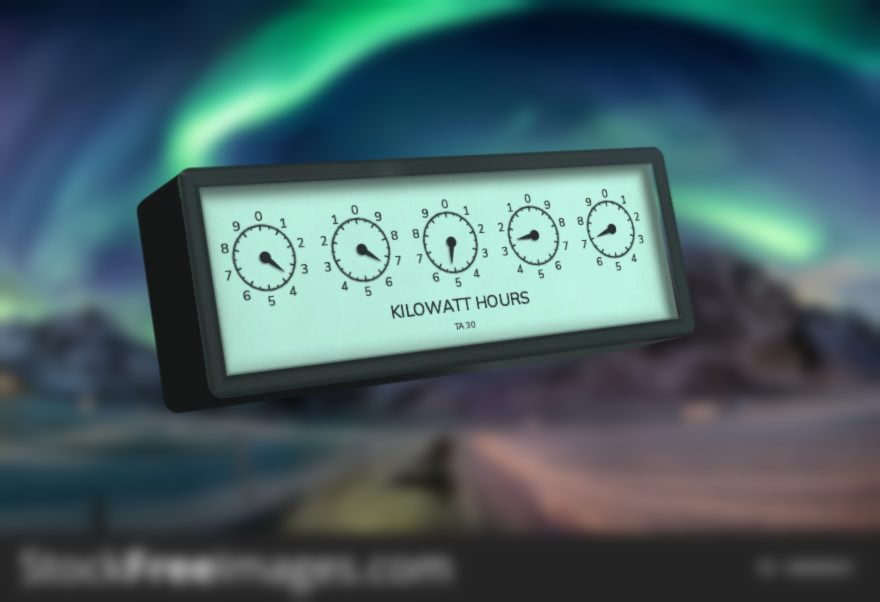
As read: {"value": 36527, "unit": "kWh"}
